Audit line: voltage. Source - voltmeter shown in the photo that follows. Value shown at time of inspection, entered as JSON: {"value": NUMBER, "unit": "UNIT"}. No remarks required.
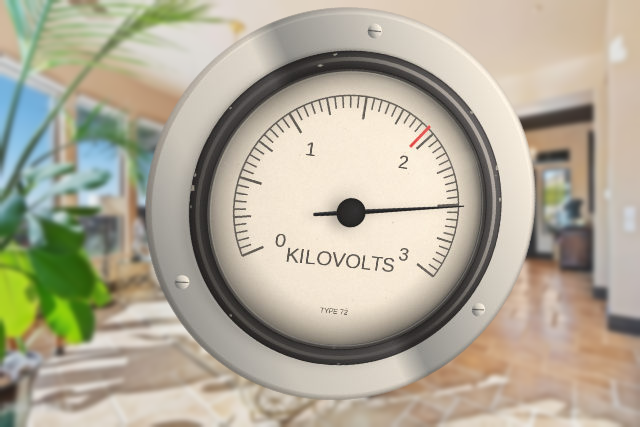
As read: {"value": 2.5, "unit": "kV"}
